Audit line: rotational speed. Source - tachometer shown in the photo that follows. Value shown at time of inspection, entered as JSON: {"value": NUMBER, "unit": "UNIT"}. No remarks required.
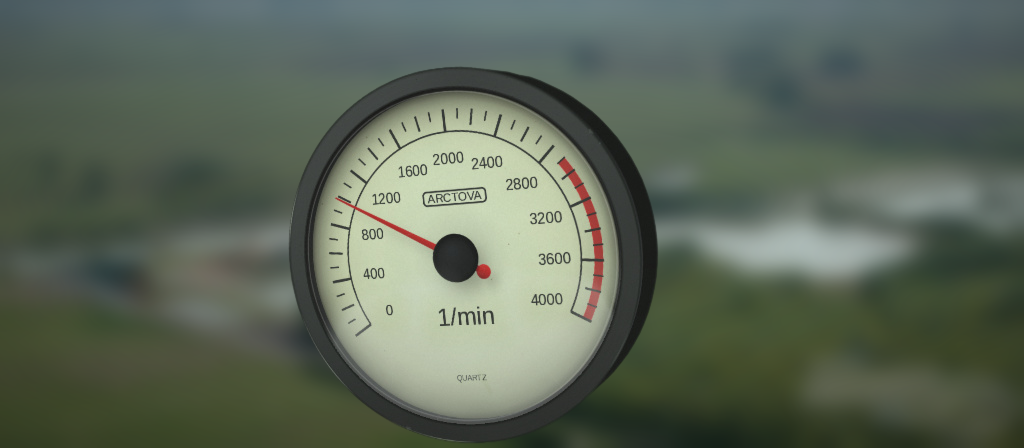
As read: {"value": 1000, "unit": "rpm"}
